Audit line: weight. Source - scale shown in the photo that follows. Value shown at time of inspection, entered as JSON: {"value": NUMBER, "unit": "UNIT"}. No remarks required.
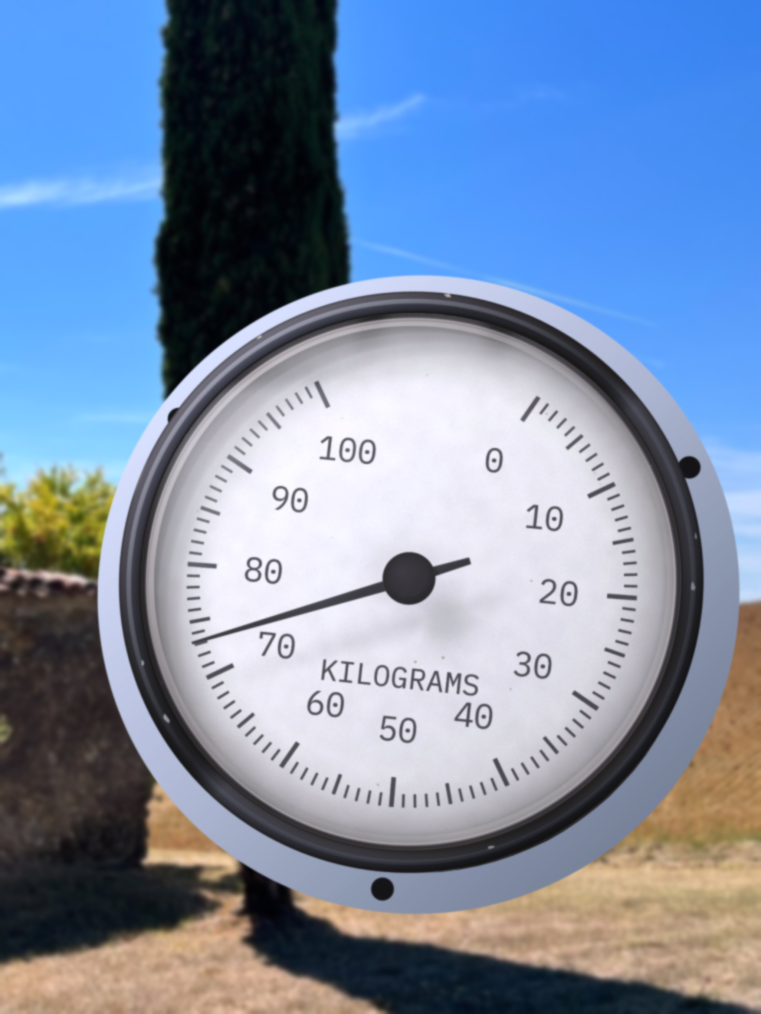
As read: {"value": 73, "unit": "kg"}
